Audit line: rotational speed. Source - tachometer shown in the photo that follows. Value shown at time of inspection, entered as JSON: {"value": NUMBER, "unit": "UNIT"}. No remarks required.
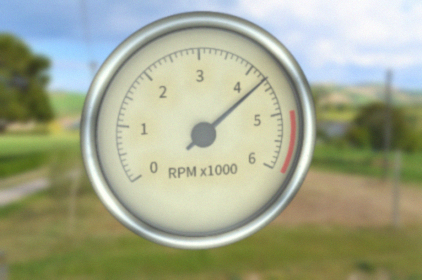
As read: {"value": 4300, "unit": "rpm"}
